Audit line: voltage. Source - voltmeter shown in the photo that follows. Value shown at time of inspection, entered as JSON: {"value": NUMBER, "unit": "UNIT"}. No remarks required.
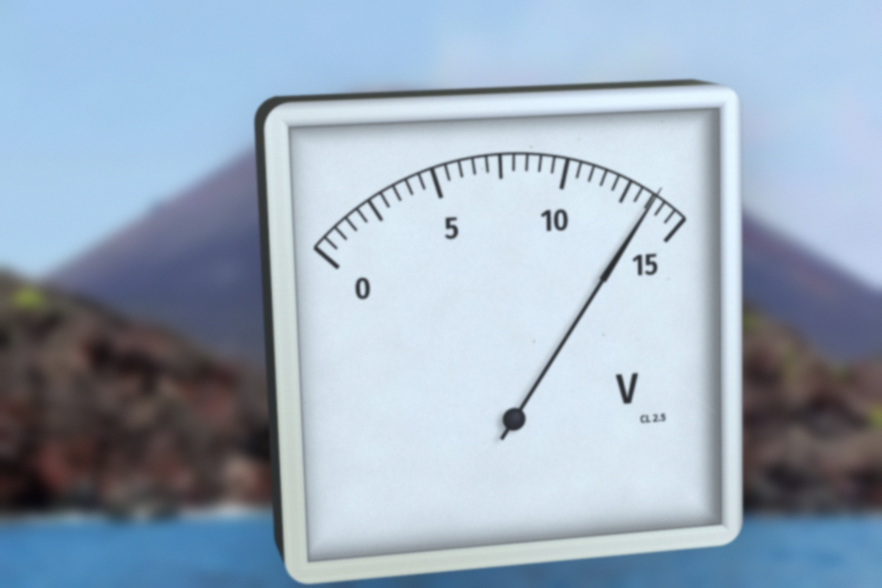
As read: {"value": 13.5, "unit": "V"}
